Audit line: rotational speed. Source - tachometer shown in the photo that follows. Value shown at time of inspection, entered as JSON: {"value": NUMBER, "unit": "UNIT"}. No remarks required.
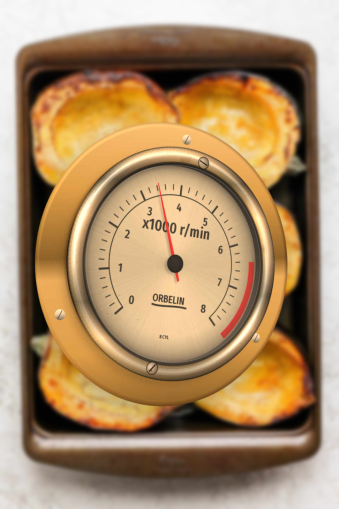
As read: {"value": 3400, "unit": "rpm"}
